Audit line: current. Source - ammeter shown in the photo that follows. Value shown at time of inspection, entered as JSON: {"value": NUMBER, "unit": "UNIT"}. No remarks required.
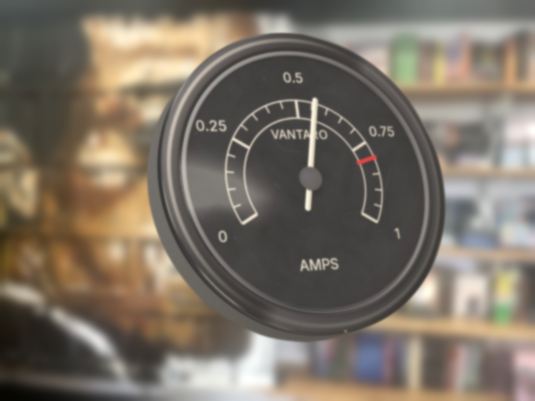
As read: {"value": 0.55, "unit": "A"}
